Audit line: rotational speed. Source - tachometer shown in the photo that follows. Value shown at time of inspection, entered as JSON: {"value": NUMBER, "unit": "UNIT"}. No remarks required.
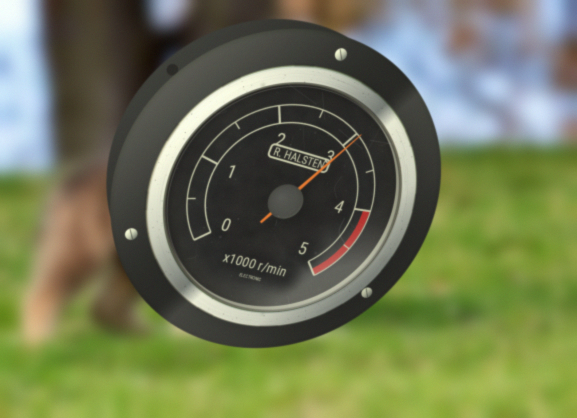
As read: {"value": 3000, "unit": "rpm"}
